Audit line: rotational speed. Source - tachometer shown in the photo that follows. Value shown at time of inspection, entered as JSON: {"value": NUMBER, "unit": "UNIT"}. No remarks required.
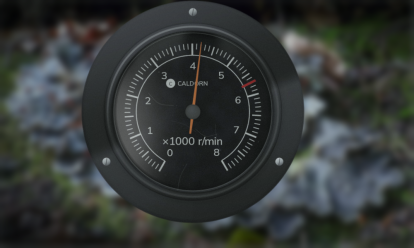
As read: {"value": 4200, "unit": "rpm"}
